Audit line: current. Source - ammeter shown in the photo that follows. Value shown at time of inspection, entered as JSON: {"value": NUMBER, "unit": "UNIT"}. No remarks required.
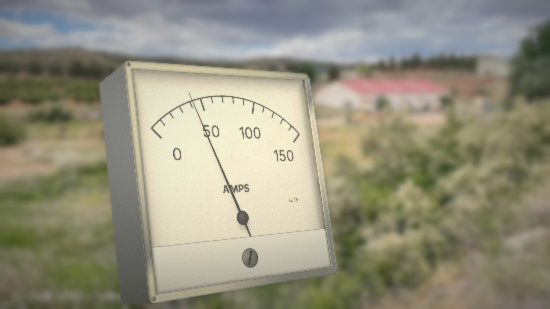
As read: {"value": 40, "unit": "A"}
